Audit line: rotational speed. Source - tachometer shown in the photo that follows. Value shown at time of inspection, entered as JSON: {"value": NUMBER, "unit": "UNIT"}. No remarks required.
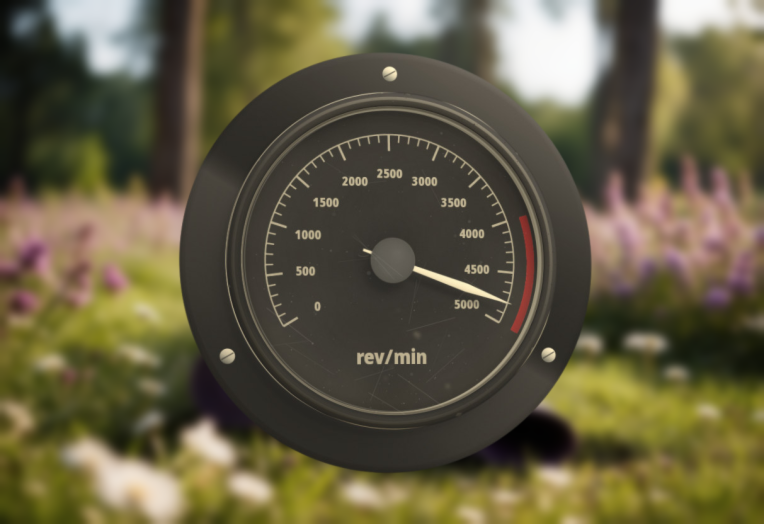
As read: {"value": 4800, "unit": "rpm"}
